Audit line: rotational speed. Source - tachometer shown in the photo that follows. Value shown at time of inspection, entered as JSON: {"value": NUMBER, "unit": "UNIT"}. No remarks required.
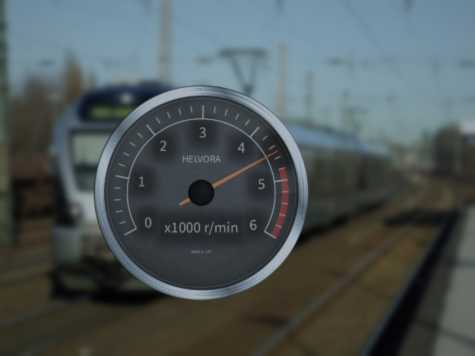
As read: {"value": 4500, "unit": "rpm"}
